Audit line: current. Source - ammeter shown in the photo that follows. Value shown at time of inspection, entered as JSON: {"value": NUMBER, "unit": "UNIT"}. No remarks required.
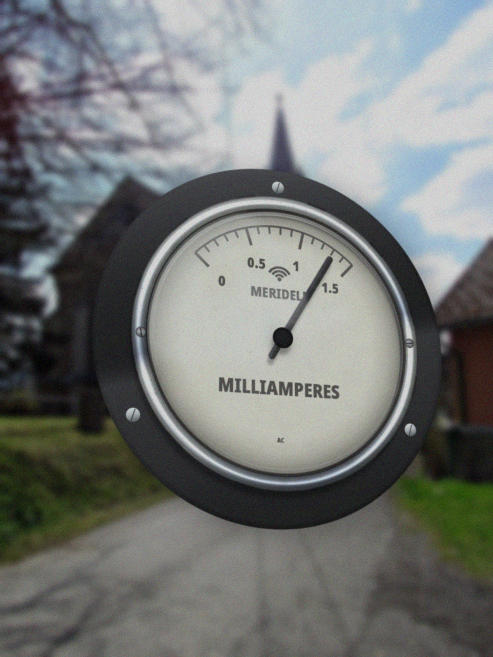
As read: {"value": 1.3, "unit": "mA"}
